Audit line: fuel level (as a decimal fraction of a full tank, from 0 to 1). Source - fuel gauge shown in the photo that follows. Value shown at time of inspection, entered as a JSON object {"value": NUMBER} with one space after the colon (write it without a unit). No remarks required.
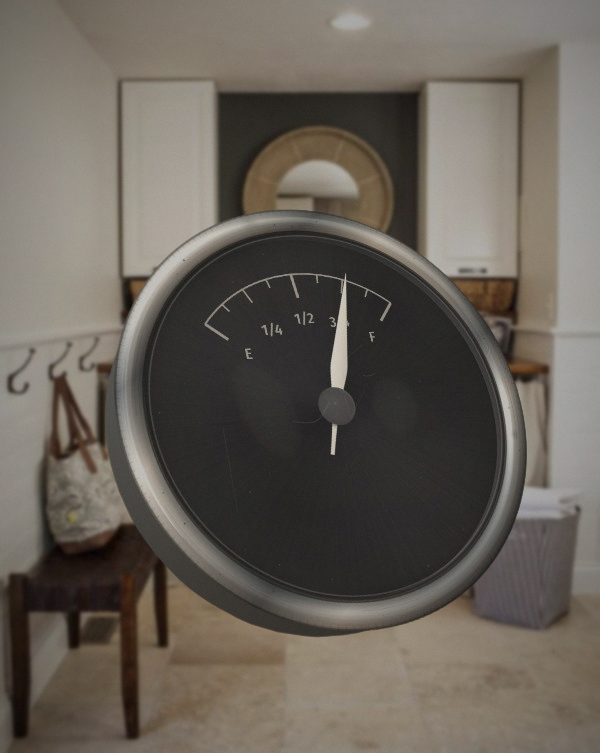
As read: {"value": 0.75}
